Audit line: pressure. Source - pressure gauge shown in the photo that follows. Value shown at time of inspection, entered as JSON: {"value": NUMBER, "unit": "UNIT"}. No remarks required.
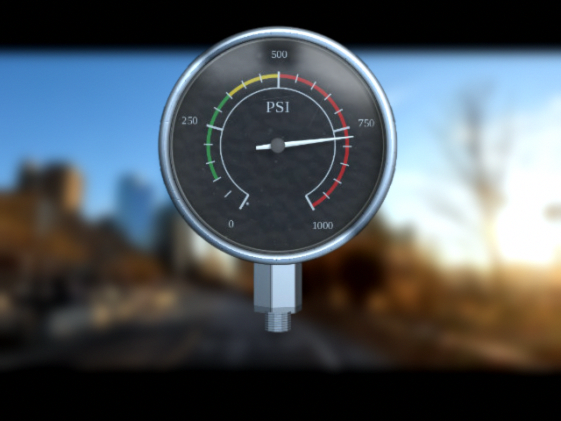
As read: {"value": 775, "unit": "psi"}
